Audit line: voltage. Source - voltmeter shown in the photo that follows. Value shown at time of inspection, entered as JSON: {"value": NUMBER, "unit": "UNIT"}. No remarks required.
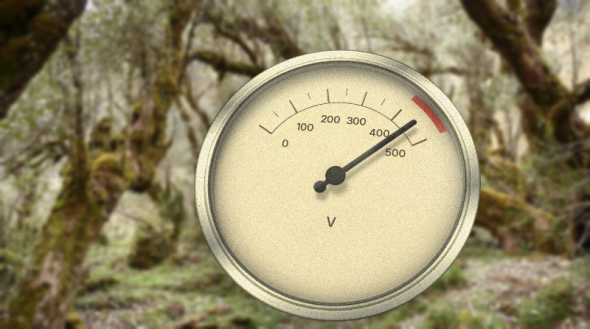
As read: {"value": 450, "unit": "V"}
